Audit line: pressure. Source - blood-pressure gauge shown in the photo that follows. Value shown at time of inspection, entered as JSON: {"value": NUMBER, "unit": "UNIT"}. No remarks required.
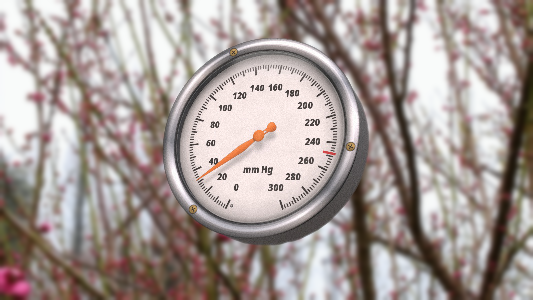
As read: {"value": 30, "unit": "mmHg"}
